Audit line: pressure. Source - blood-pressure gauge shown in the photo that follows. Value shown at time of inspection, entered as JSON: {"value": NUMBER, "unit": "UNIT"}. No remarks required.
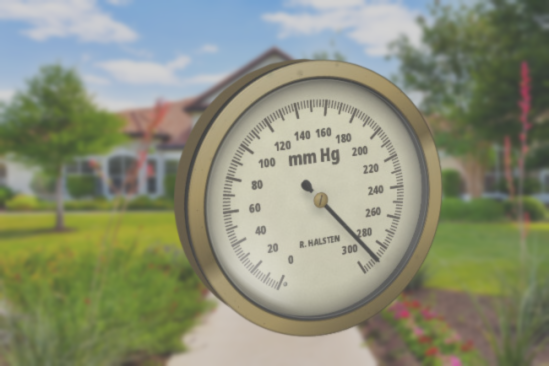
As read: {"value": 290, "unit": "mmHg"}
